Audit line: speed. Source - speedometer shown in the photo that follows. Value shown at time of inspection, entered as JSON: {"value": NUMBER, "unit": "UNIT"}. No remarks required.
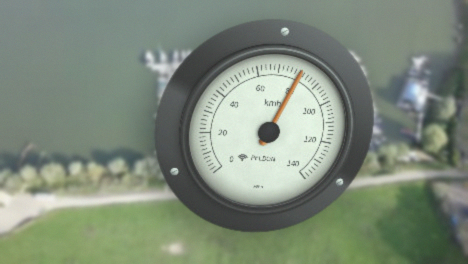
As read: {"value": 80, "unit": "km/h"}
